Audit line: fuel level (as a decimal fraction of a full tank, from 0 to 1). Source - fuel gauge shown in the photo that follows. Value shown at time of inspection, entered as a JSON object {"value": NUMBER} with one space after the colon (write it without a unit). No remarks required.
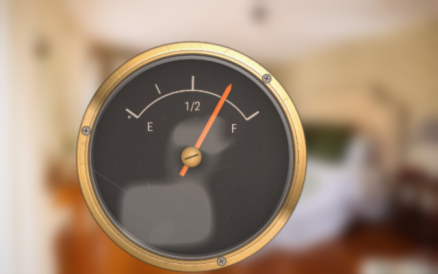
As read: {"value": 0.75}
